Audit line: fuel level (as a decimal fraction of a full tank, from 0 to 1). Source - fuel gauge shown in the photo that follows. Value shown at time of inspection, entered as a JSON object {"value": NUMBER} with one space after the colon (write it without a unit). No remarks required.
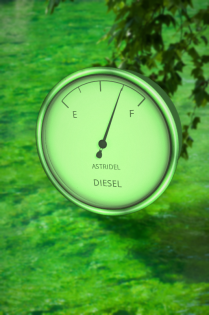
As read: {"value": 0.75}
